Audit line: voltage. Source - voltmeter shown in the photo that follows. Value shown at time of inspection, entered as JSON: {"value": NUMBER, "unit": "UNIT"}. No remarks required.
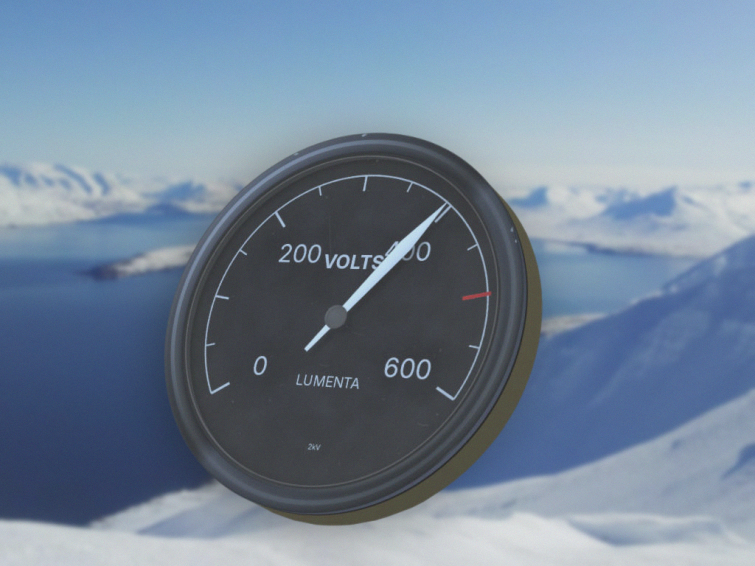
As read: {"value": 400, "unit": "V"}
